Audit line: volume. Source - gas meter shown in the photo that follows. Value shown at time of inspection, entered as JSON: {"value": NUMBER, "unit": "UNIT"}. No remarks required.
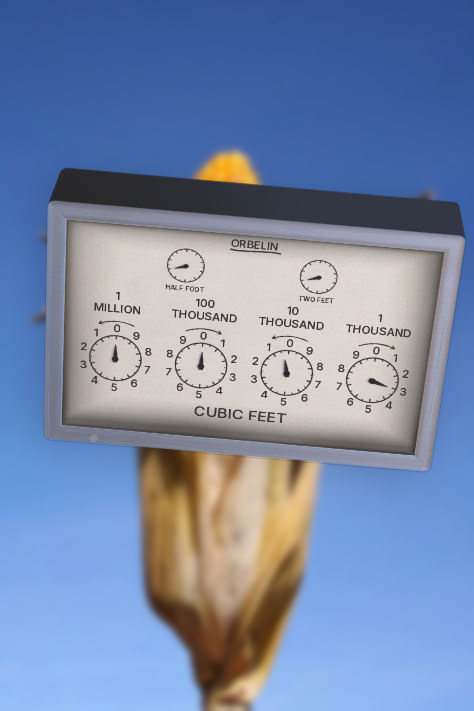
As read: {"value": 300, "unit": "ft³"}
